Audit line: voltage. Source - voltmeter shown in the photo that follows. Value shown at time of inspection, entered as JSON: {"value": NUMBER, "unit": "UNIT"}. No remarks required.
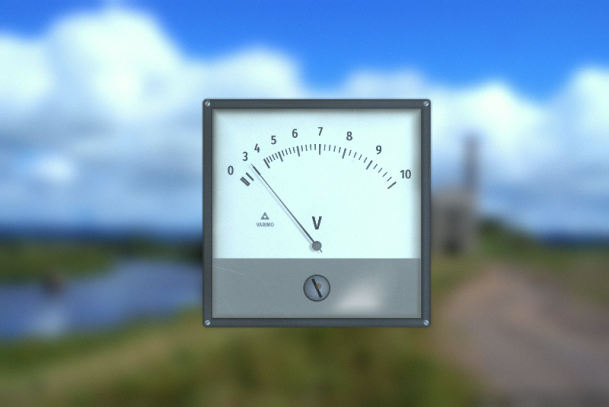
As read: {"value": 3, "unit": "V"}
